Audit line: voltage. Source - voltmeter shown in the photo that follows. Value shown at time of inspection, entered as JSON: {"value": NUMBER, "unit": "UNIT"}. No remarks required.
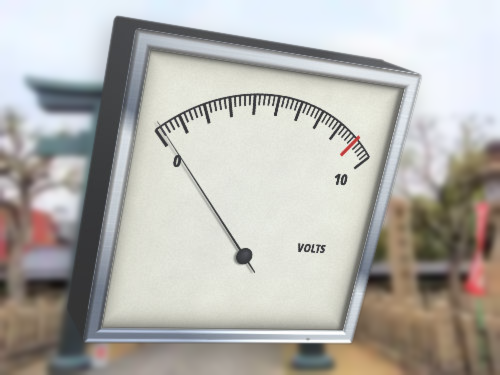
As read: {"value": 0.2, "unit": "V"}
